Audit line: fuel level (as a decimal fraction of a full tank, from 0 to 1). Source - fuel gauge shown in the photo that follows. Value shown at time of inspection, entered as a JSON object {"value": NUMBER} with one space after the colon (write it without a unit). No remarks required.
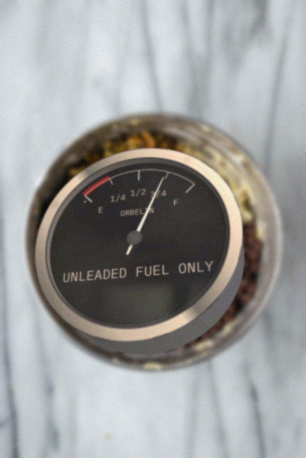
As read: {"value": 0.75}
